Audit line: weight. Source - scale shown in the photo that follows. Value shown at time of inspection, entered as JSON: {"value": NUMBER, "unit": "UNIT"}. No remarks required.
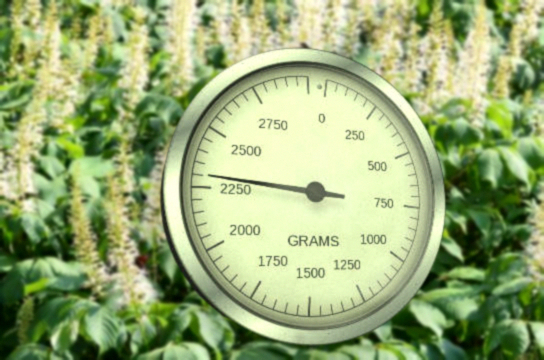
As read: {"value": 2300, "unit": "g"}
